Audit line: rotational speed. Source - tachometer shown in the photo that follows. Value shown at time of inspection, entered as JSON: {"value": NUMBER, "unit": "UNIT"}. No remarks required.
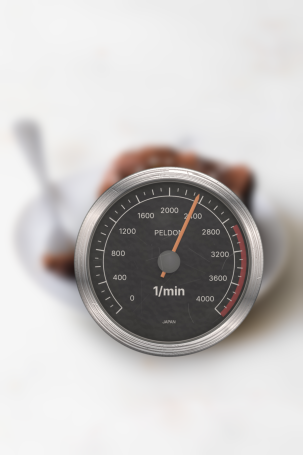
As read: {"value": 2350, "unit": "rpm"}
